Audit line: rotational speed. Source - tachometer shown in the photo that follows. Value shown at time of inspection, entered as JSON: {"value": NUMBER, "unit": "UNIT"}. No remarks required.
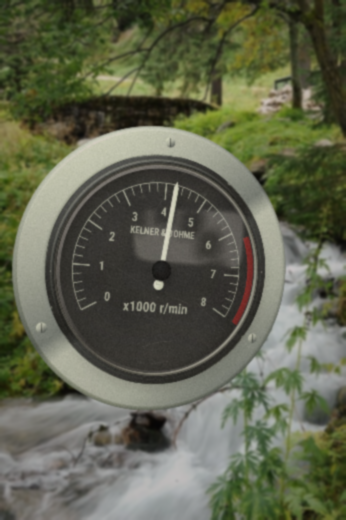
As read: {"value": 4200, "unit": "rpm"}
